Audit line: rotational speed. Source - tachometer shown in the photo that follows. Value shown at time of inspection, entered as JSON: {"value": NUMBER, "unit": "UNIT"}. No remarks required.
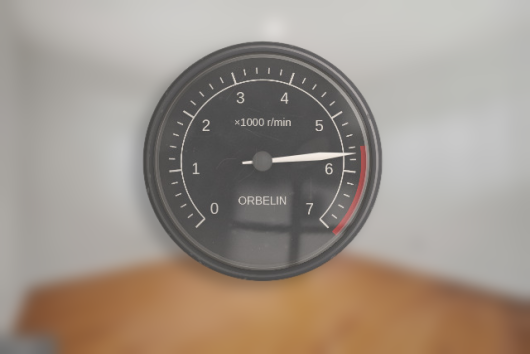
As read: {"value": 5700, "unit": "rpm"}
